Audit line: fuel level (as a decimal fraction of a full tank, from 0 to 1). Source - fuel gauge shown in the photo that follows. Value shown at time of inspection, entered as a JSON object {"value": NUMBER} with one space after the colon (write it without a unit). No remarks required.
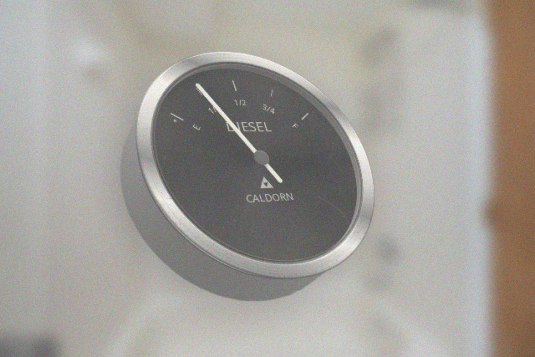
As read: {"value": 0.25}
